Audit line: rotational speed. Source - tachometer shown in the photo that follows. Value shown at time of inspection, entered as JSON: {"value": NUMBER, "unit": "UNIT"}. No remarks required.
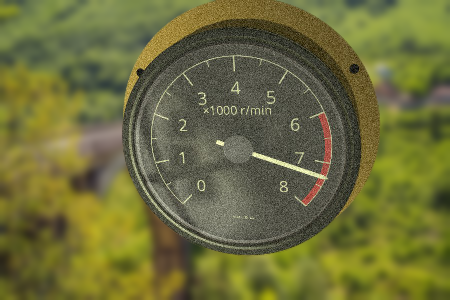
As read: {"value": 7250, "unit": "rpm"}
